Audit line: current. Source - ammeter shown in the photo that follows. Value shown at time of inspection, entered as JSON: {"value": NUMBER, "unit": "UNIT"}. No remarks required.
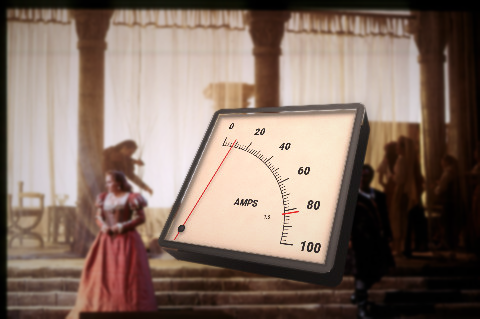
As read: {"value": 10, "unit": "A"}
